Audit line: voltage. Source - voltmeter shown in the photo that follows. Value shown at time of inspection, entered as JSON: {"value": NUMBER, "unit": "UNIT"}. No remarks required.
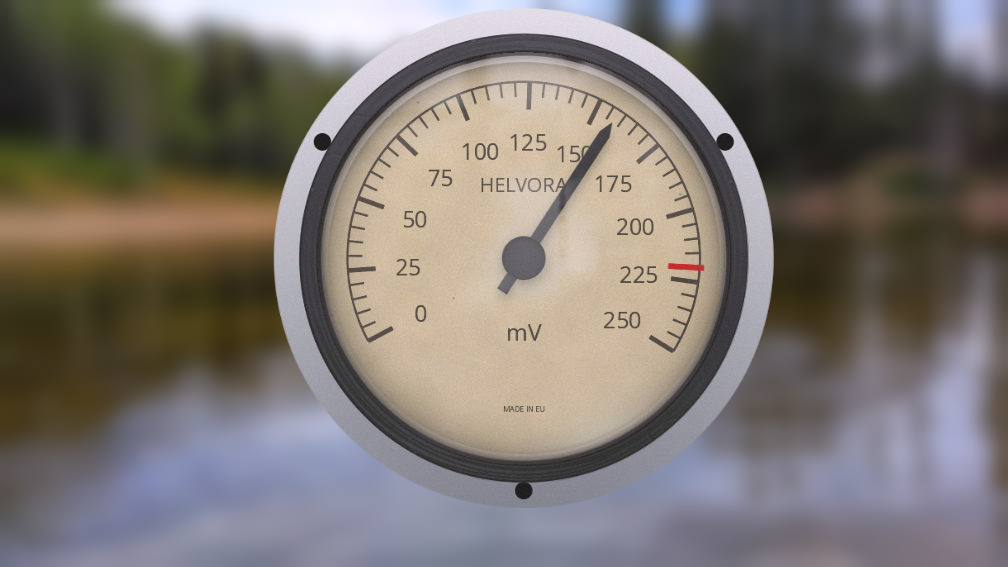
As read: {"value": 157.5, "unit": "mV"}
